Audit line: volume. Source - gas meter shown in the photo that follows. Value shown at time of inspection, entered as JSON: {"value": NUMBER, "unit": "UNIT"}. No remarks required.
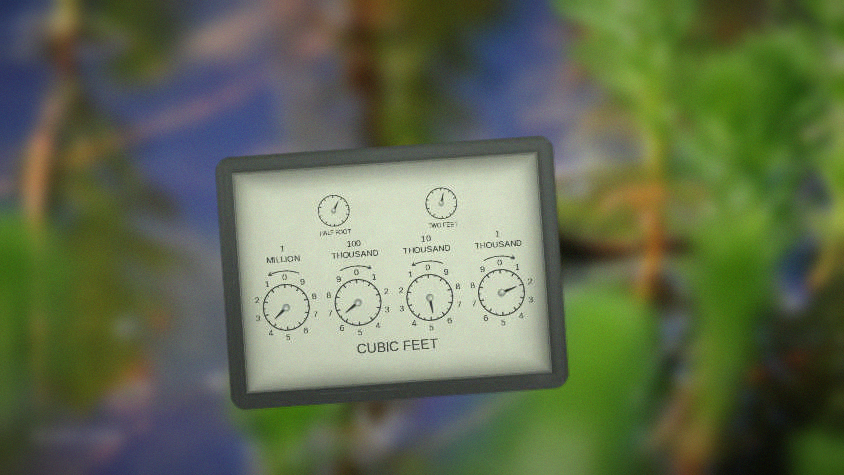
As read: {"value": 365200, "unit": "ft³"}
